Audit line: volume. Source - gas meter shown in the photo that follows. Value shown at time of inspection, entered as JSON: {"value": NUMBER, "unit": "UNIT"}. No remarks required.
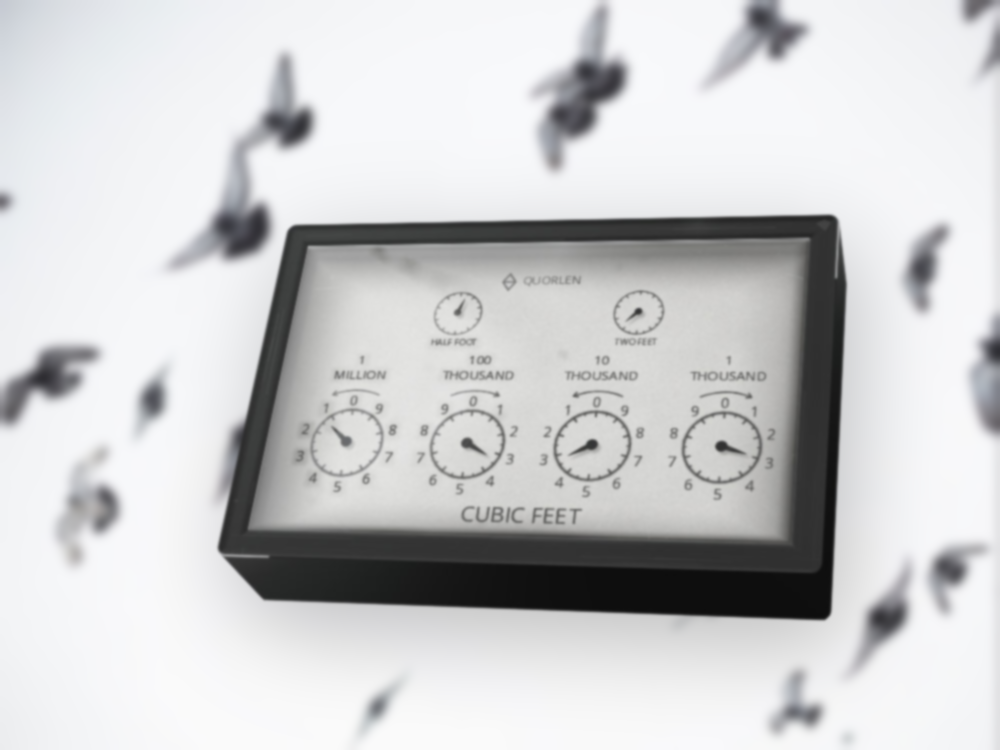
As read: {"value": 133300, "unit": "ft³"}
